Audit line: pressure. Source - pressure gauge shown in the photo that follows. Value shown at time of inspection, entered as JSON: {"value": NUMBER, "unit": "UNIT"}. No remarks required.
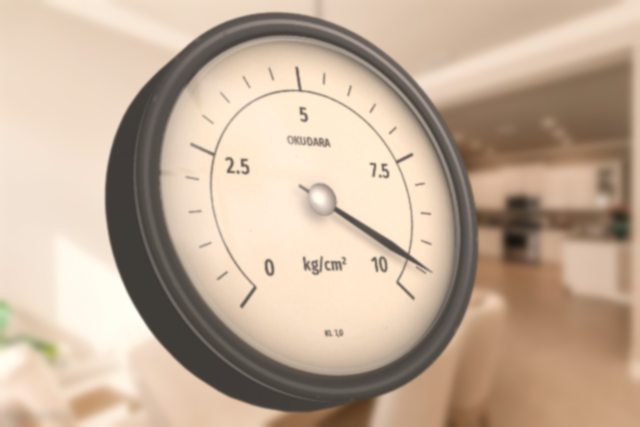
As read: {"value": 9.5, "unit": "kg/cm²"}
